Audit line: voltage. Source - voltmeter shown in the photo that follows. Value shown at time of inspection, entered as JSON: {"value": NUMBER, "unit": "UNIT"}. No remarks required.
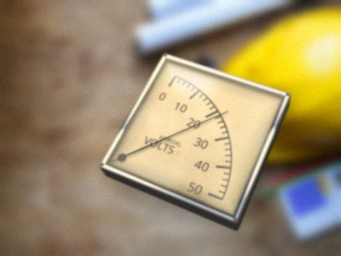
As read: {"value": 22, "unit": "V"}
